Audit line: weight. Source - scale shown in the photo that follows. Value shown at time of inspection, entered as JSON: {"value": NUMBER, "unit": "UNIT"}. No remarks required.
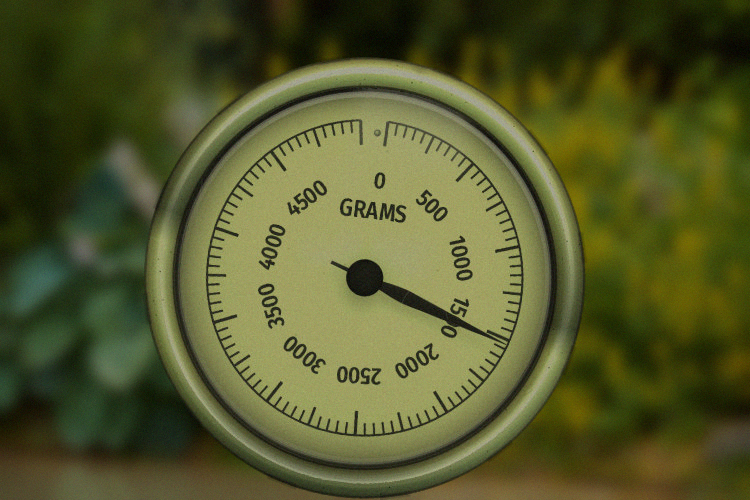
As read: {"value": 1525, "unit": "g"}
